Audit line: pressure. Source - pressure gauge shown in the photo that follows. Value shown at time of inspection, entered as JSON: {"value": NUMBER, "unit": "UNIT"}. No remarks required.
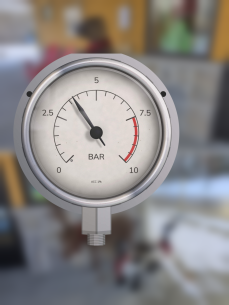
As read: {"value": 3.75, "unit": "bar"}
